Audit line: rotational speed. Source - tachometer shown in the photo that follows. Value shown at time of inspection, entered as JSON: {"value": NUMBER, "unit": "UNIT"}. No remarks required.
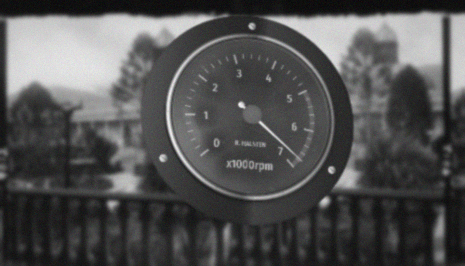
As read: {"value": 6800, "unit": "rpm"}
